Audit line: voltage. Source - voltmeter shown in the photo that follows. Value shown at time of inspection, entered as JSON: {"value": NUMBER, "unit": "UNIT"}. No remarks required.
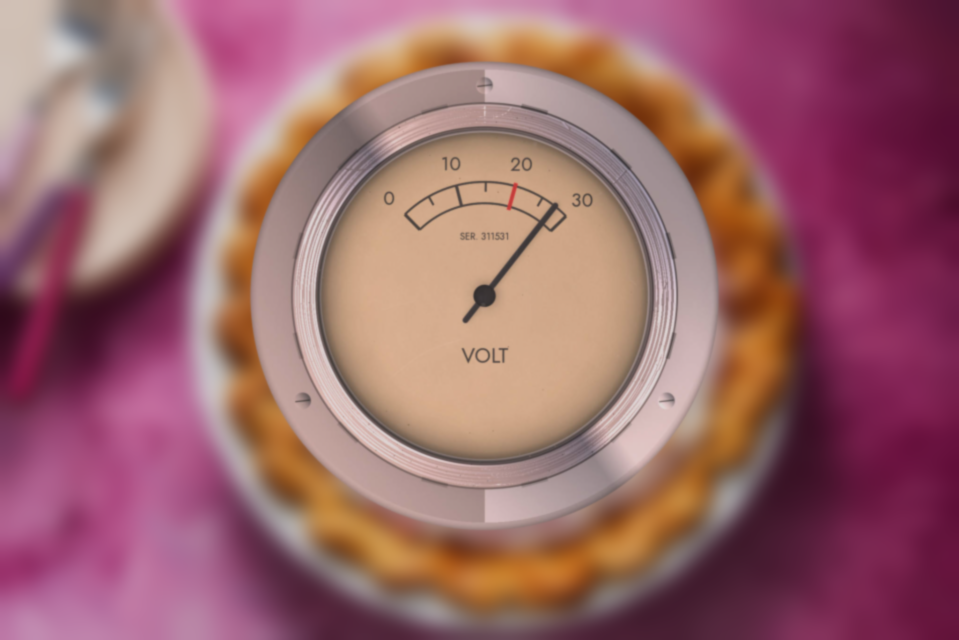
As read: {"value": 27.5, "unit": "V"}
